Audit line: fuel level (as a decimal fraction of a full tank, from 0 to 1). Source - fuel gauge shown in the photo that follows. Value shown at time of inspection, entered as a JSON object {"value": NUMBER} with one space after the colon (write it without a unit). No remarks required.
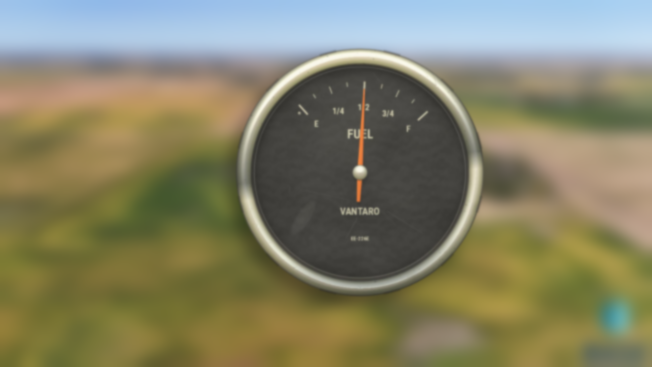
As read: {"value": 0.5}
